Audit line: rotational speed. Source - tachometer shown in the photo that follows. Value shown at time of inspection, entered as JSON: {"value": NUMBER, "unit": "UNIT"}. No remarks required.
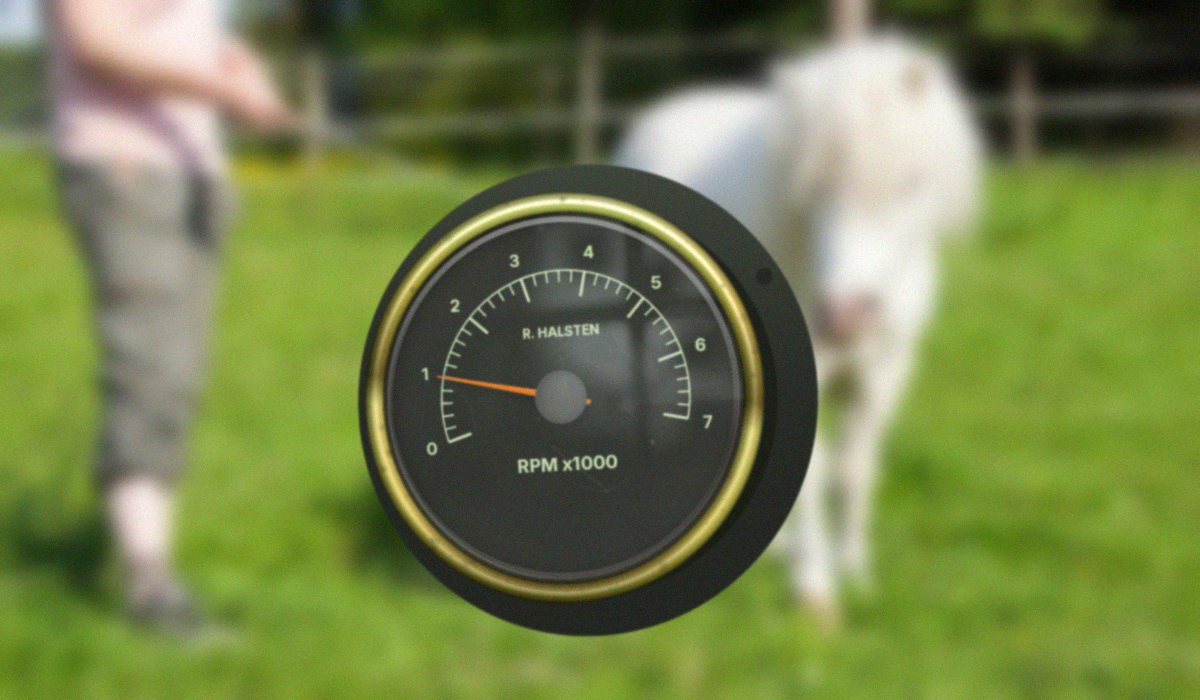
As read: {"value": 1000, "unit": "rpm"}
